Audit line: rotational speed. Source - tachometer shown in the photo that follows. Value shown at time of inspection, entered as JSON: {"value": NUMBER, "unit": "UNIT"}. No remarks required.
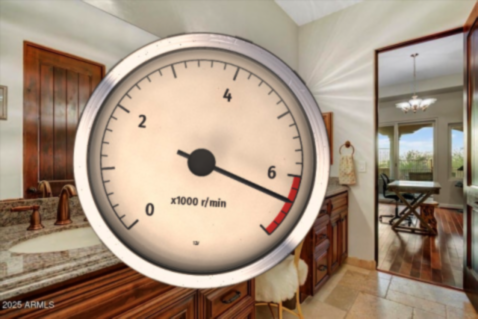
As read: {"value": 6400, "unit": "rpm"}
